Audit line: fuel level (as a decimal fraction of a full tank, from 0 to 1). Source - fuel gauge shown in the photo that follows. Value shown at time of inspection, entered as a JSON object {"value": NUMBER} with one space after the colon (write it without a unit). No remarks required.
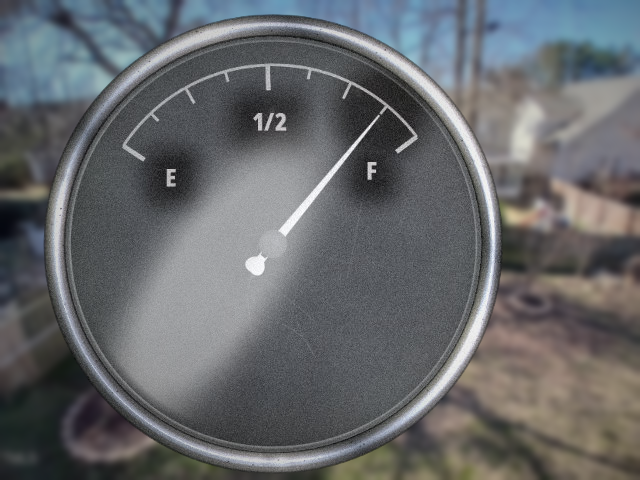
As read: {"value": 0.875}
